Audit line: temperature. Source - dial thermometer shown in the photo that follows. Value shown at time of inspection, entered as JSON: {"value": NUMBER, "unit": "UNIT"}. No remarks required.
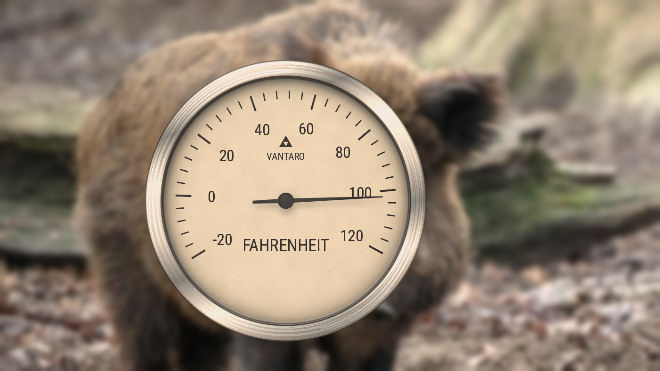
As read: {"value": 102, "unit": "°F"}
